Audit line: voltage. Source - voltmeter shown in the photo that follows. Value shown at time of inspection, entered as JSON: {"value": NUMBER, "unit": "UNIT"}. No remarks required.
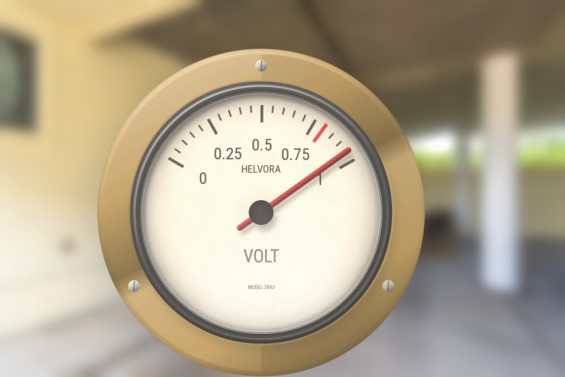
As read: {"value": 0.95, "unit": "V"}
